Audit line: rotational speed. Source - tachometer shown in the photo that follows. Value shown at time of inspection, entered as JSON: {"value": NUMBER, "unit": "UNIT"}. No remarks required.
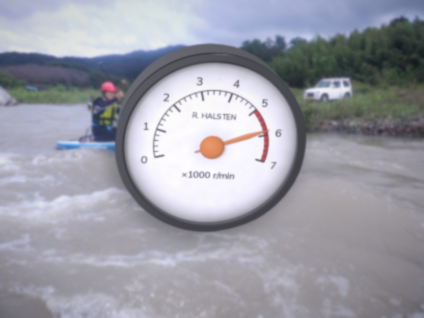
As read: {"value": 5800, "unit": "rpm"}
